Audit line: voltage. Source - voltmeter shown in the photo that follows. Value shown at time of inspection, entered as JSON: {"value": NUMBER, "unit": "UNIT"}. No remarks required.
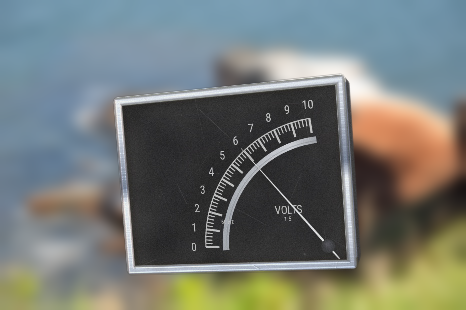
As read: {"value": 6, "unit": "V"}
